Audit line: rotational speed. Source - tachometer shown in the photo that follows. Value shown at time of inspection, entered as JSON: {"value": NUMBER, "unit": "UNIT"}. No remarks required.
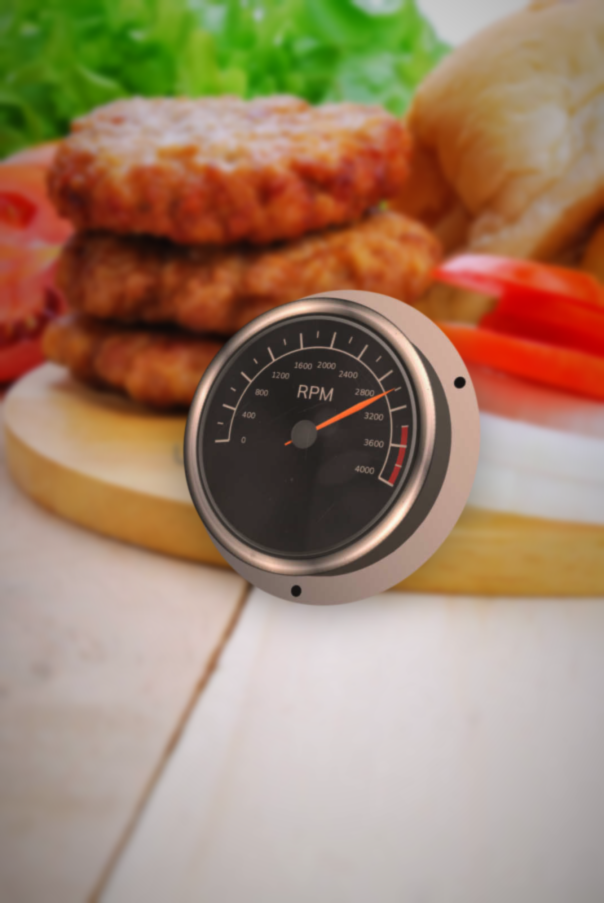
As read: {"value": 3000, "unit": "rpm"}
